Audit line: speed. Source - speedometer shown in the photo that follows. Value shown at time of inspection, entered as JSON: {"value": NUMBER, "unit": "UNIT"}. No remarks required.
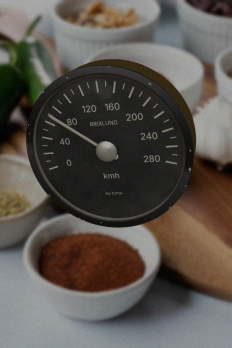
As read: {"value": 70, "unit": "km/h"}
